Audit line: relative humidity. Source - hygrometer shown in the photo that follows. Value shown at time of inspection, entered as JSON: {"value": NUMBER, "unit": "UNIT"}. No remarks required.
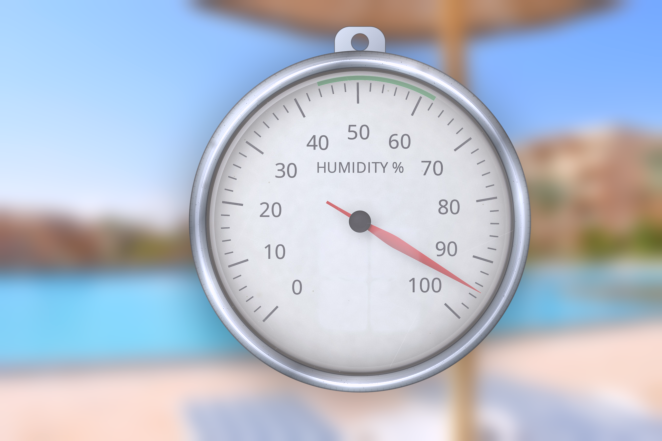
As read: {"value": 95, "unit": "%"}
